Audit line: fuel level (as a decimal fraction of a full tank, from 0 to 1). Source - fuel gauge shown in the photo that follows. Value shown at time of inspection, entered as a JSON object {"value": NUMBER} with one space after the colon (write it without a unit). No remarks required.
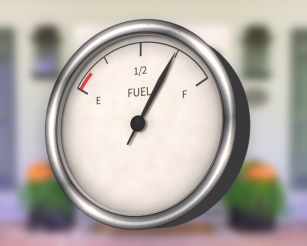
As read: {"value": 0.75}
